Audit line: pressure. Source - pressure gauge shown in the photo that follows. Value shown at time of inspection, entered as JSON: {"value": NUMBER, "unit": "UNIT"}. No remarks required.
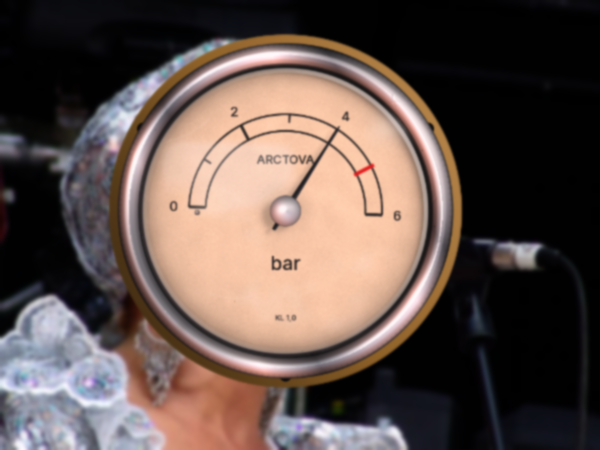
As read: {"value": 4, "unit": "bar"}
